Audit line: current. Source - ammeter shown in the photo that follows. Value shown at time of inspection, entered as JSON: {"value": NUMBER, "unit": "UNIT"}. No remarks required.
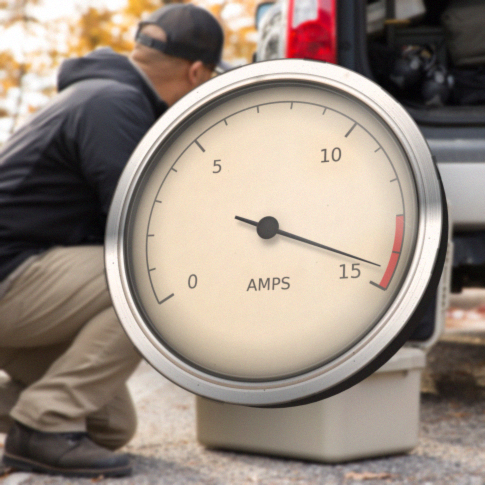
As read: {"value": 14.5, "unit": "A"}
